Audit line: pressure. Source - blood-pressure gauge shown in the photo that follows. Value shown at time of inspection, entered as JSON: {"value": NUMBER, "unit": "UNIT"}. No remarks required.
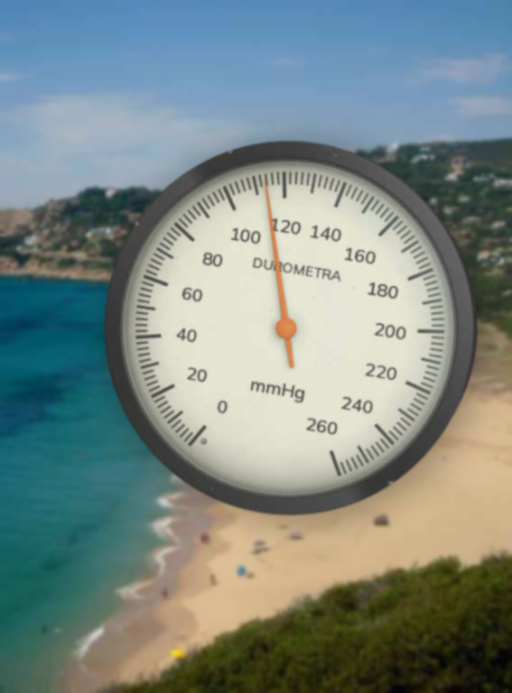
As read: {"value": 114, "unit": "mmHg"}
